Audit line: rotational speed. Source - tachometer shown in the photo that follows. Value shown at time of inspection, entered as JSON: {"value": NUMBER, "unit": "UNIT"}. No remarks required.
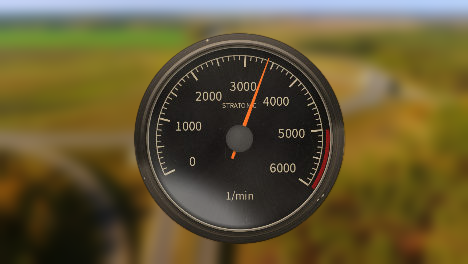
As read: {"value": 3400, "unit": "rpm"}
